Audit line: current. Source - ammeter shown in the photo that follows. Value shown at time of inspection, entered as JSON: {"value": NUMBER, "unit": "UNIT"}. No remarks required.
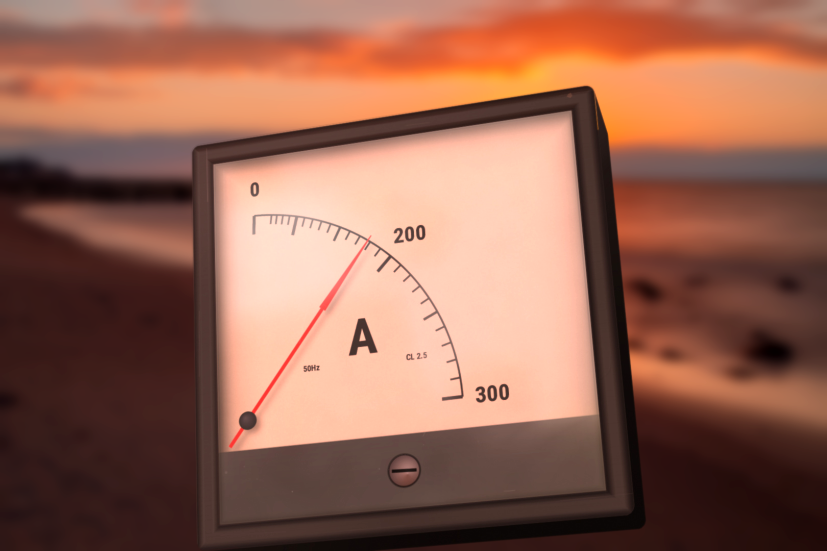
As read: {"value": 180, "unit": "A"}
